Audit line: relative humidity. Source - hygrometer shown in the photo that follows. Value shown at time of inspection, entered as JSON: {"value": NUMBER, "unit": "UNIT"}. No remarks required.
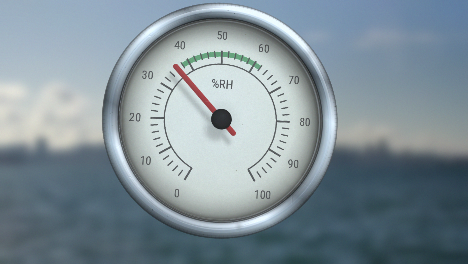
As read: {"value": 36, "unit": "%"}
